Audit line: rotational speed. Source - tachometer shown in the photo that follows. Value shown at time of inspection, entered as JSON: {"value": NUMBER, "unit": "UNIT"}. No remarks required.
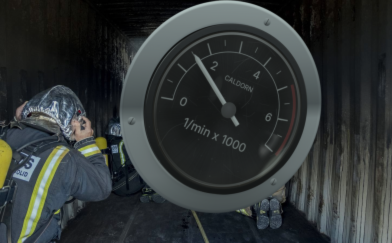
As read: {"value": 1500, "unit": "rpm"}
